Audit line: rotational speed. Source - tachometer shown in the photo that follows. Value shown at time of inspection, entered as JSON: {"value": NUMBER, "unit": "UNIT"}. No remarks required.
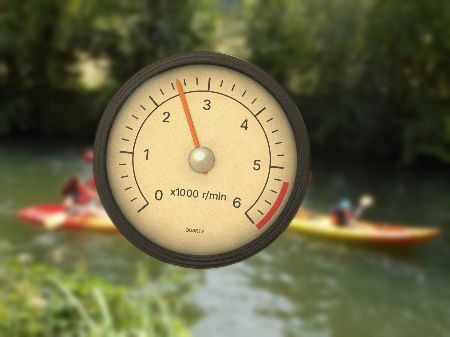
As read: {"value": 2500, "unit": "rpm"}
